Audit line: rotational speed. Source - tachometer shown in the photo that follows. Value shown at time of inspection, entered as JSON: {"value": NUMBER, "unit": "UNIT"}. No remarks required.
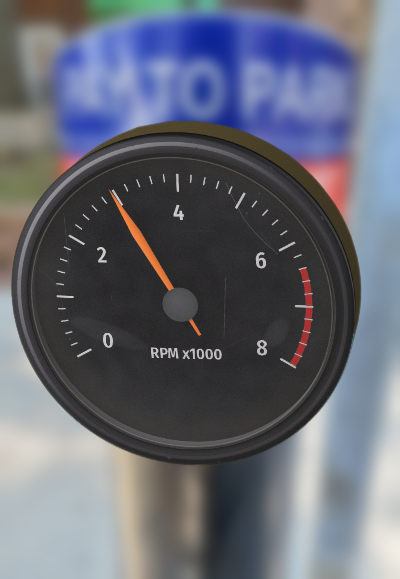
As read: {"value": 3000, "unit": "rpm"}
